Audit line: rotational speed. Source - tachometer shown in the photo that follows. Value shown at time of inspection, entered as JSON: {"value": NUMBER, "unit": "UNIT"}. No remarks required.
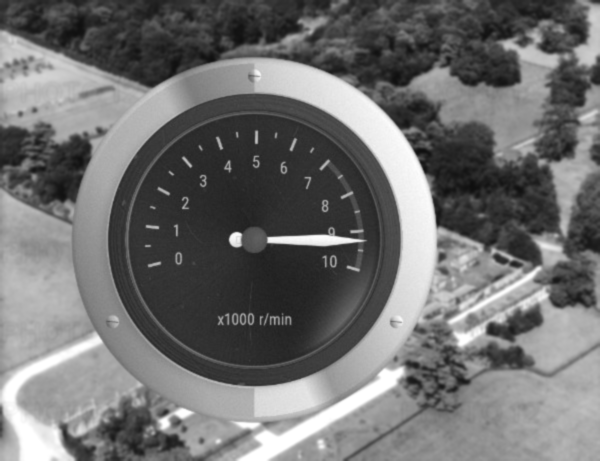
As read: {"value": 9250, "unit": "rpm"}
